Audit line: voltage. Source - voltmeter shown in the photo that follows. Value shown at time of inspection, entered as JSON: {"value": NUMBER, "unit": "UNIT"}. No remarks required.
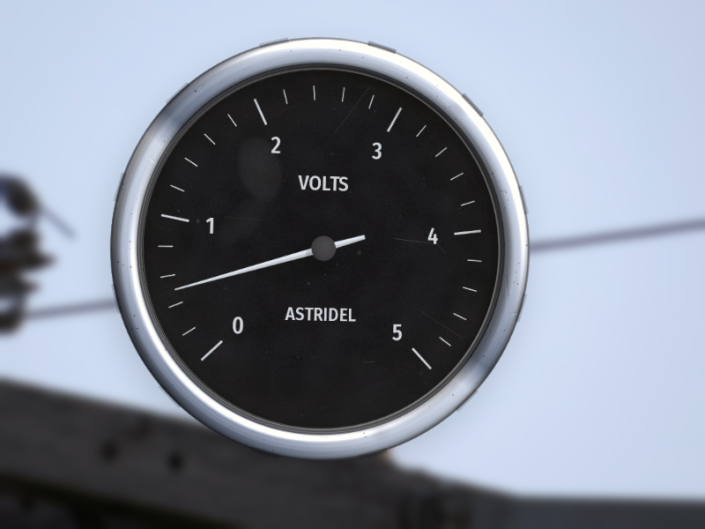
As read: {"value": 0.5, "unit": "V"}
